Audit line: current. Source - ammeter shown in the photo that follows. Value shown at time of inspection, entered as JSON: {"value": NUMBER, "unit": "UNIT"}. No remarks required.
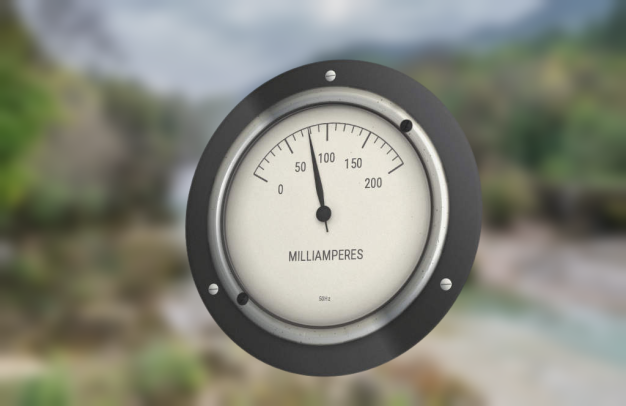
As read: {"value": 80, "unit": "mA"}
